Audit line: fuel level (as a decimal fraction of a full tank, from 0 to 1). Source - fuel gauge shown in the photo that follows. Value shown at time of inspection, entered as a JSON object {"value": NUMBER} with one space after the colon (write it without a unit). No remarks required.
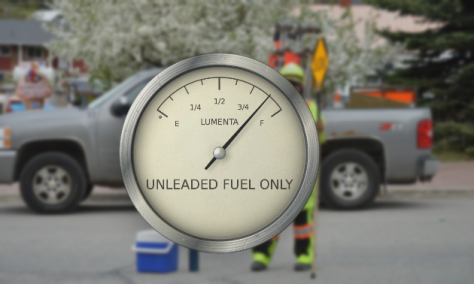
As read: {"value": 0.875}
